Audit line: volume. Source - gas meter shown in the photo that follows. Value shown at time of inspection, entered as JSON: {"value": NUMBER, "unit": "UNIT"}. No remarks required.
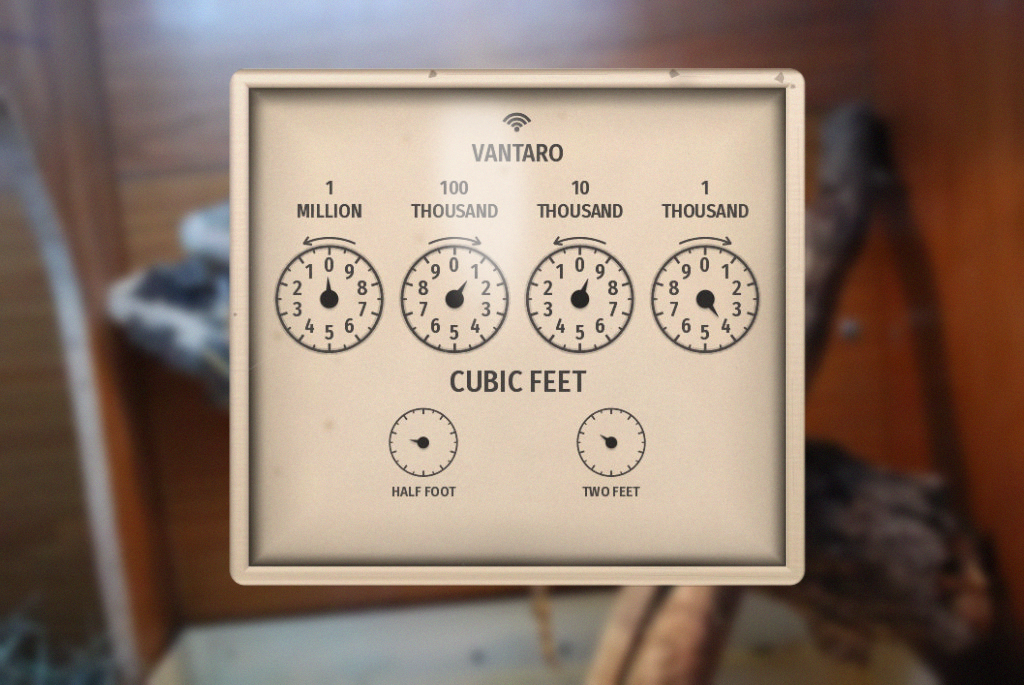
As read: {"value": 9400, "unit": "ft³"}
